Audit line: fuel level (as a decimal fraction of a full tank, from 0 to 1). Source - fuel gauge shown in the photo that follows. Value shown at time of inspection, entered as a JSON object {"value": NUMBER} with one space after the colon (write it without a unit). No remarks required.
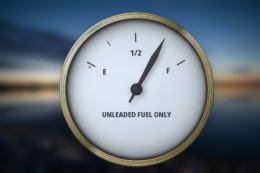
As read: {"value": 0.75}
